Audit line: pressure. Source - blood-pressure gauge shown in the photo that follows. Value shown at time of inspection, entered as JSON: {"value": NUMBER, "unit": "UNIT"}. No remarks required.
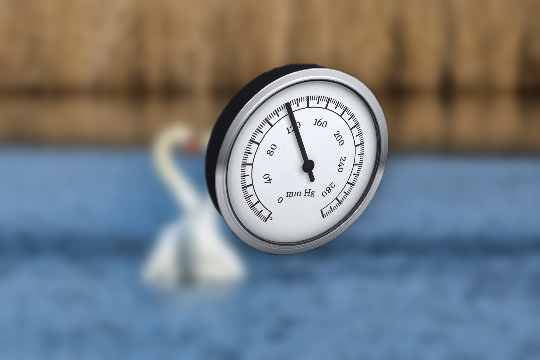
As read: {"value": 120, "unit": "mmHg"}
